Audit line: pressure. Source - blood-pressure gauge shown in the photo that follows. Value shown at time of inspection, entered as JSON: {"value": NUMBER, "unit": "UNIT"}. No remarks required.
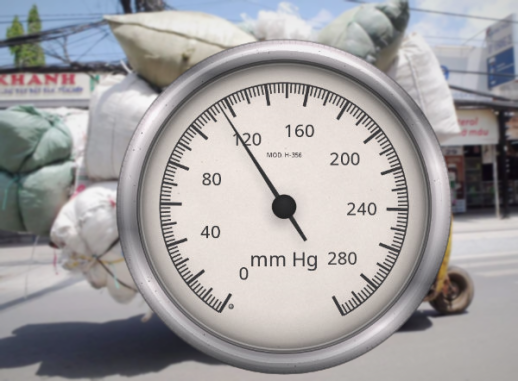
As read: {"value": 116, "unit": "mmHg"}
